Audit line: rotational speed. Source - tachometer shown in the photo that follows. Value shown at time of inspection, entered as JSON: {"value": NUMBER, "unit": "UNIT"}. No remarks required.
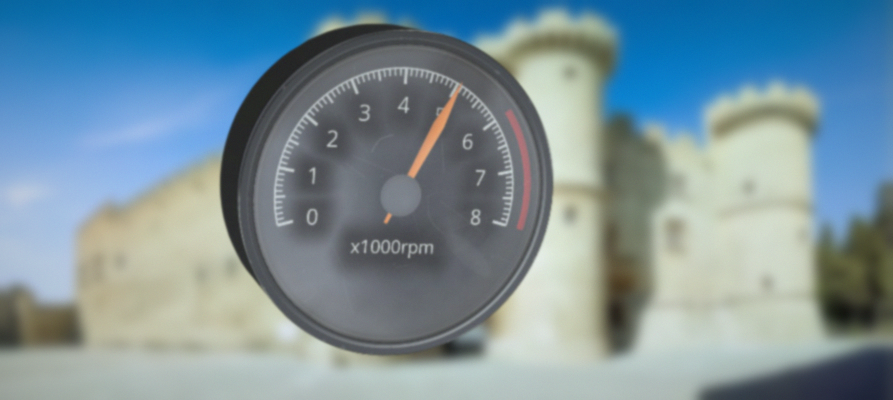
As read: {"value": 5000, "unit": "rpm"}
